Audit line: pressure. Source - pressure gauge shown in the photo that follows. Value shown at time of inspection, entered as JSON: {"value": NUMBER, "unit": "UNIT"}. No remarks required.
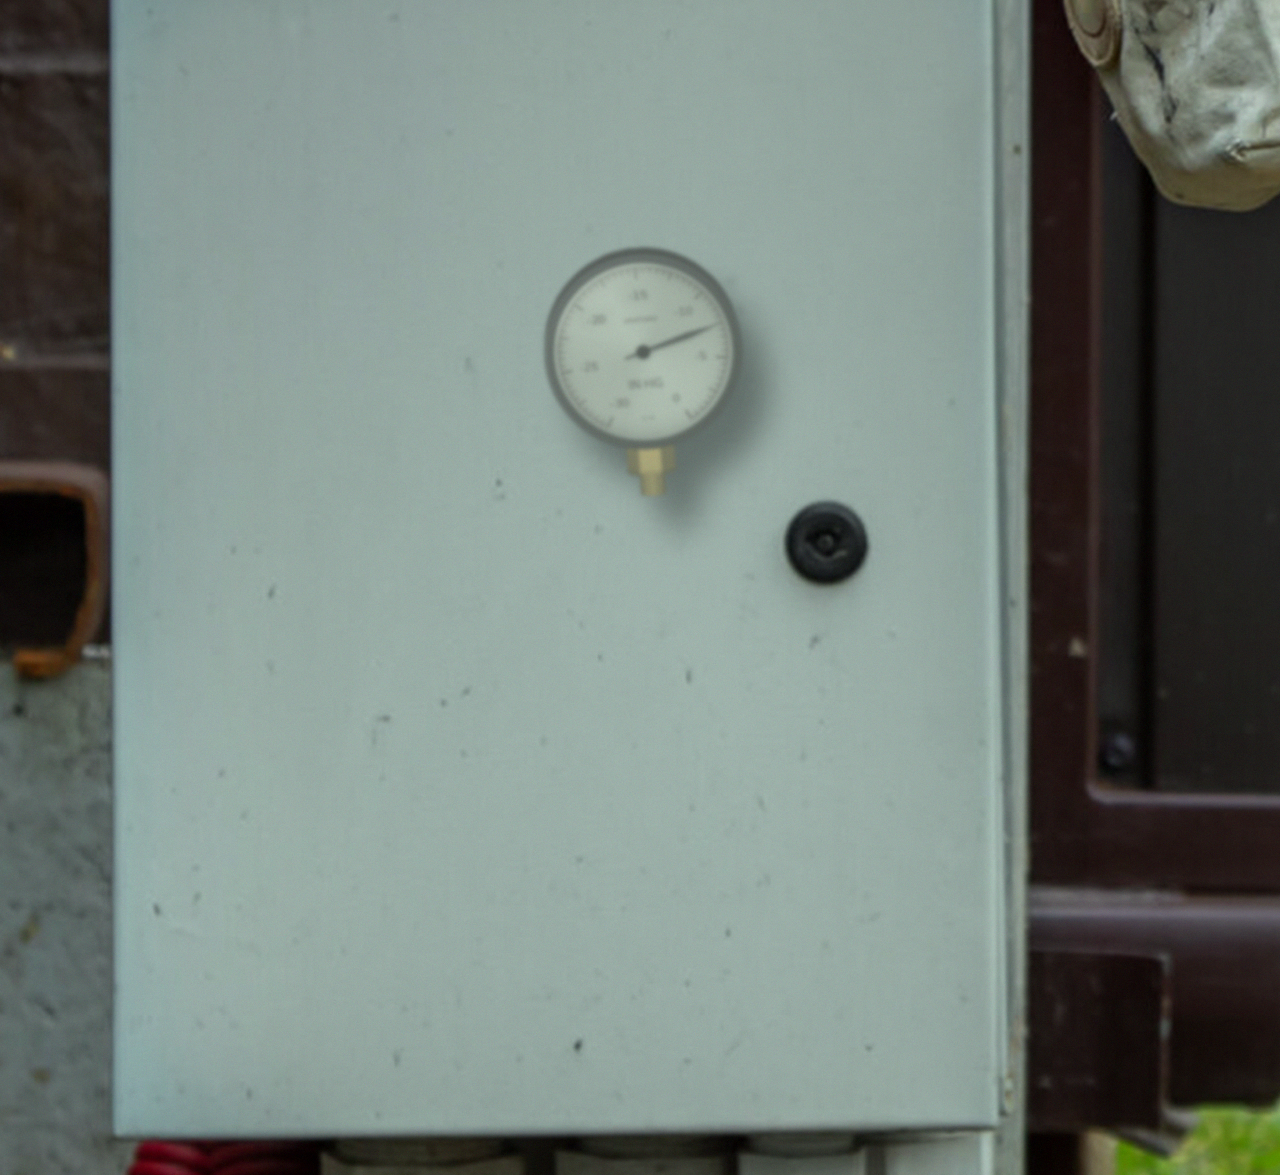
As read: {"value": -7.5, "unit": "inHg"}
